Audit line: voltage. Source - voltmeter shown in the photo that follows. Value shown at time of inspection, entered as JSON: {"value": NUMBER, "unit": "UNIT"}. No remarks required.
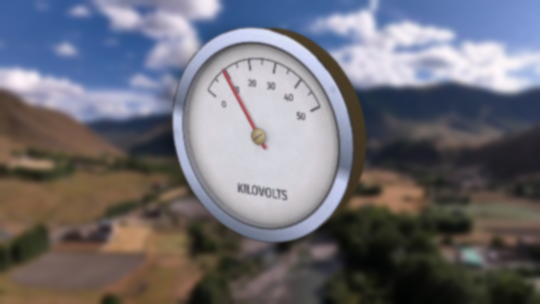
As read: {"value": 10, "unit": "kV"}
